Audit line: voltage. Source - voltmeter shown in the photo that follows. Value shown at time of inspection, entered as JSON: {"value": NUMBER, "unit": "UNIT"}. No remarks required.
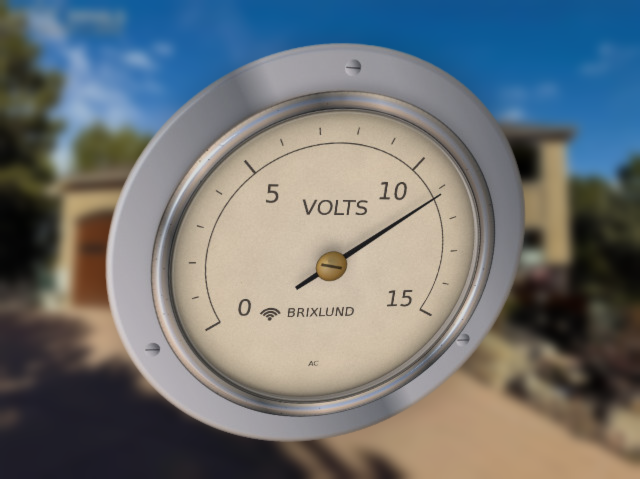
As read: {"value": 11, "unit": "V"}
